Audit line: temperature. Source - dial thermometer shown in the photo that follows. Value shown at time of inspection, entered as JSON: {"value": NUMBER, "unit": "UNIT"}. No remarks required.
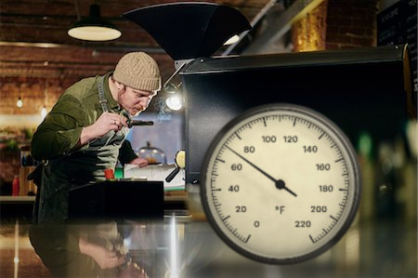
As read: {"value": 70, "unit": "°F"}
